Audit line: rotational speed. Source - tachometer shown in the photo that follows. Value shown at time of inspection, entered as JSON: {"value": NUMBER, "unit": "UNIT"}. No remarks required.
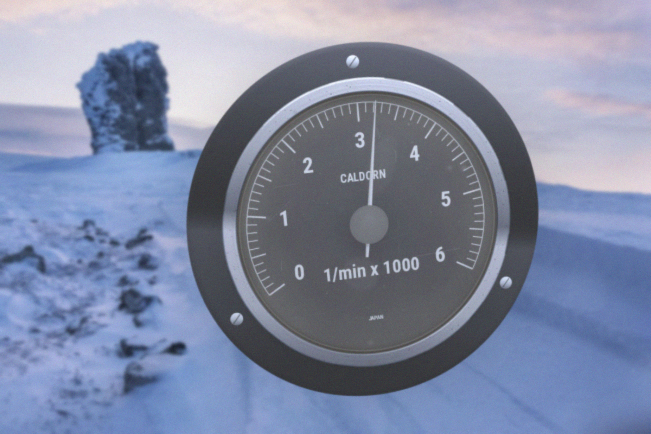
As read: {"value": 3200, "unit": "rpm"}
